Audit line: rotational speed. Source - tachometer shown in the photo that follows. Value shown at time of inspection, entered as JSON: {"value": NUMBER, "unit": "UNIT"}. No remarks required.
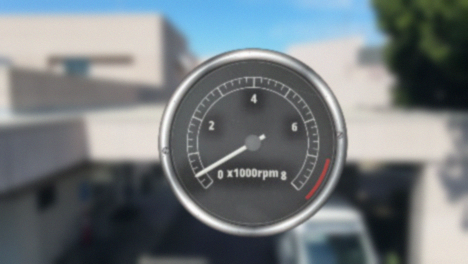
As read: {"value": 400, "unit": "rpm"}
